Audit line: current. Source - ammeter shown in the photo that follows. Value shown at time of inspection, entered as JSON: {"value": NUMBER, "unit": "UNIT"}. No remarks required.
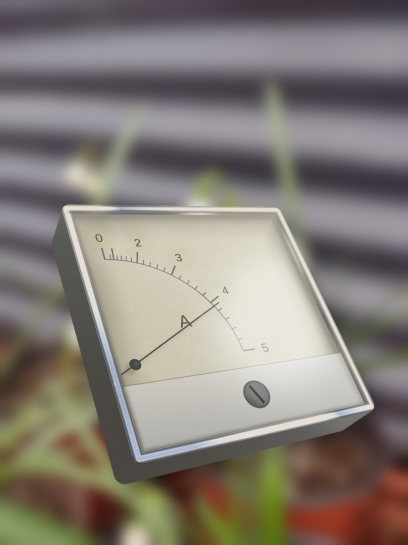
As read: {"value": 4.1, "unit": "A"}
